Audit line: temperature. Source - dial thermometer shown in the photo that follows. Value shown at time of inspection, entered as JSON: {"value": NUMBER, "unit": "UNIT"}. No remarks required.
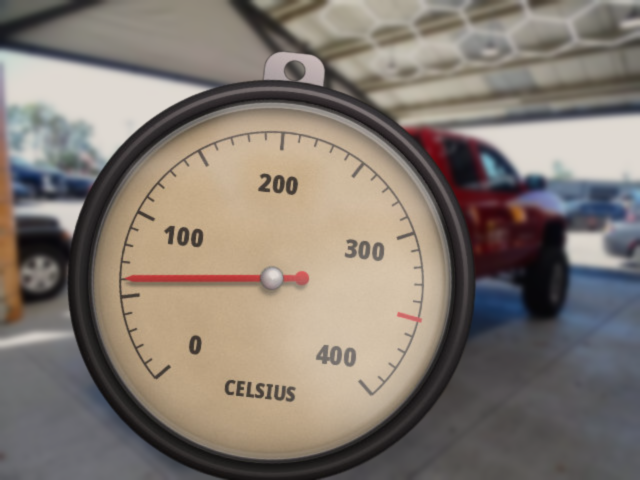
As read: {"value": 60, "unit": "°C"}
